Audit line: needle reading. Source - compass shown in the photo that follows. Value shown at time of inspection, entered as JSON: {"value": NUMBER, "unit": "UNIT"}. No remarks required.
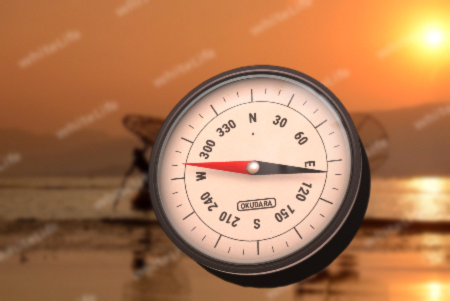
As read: {"value": 280, "unit": "°"}
